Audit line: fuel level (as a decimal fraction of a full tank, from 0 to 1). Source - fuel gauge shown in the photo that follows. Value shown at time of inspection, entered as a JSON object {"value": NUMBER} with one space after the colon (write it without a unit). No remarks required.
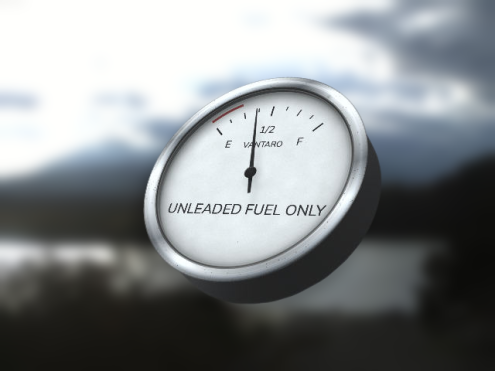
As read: {"value": 0.375}
